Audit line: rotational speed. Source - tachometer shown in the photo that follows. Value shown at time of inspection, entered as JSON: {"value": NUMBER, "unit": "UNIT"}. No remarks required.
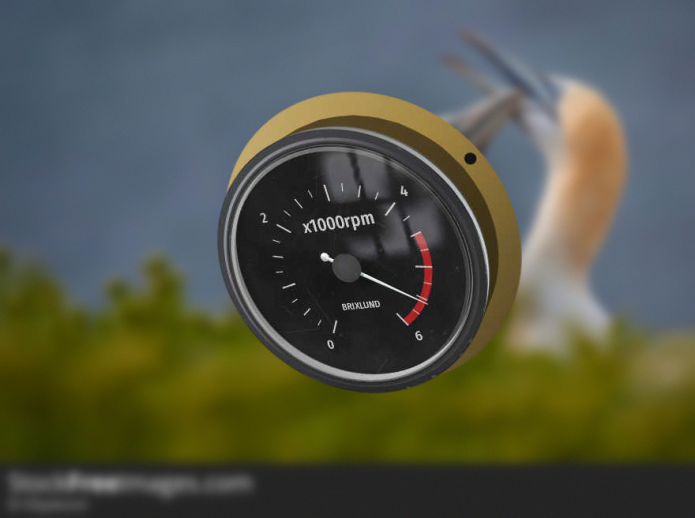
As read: {"value": 5500, "unit": "rpm"}
